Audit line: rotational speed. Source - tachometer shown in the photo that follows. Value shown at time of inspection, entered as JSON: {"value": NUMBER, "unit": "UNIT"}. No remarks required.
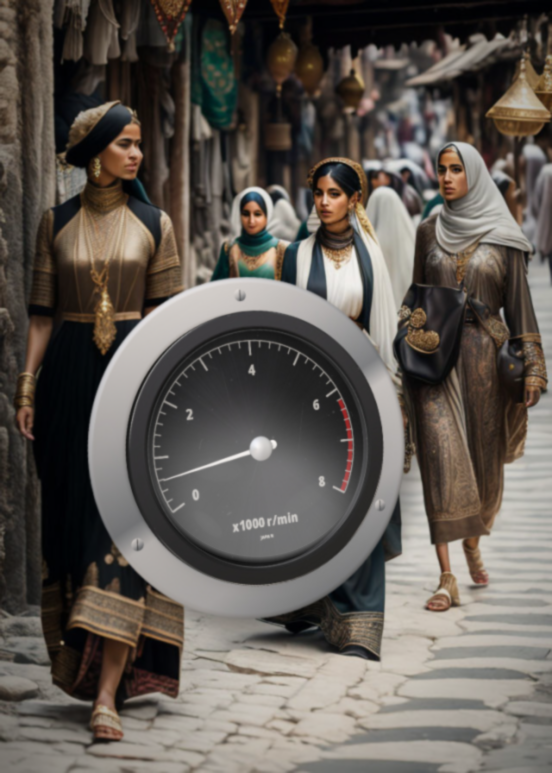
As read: {"value": 600, "unit": "rpm"}
